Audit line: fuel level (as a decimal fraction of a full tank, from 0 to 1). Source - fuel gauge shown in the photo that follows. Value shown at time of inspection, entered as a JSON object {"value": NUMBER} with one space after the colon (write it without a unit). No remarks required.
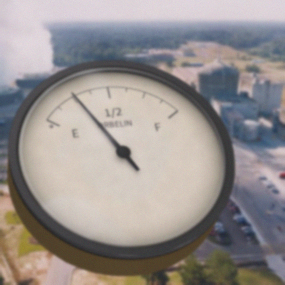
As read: {"value": 0.25}
